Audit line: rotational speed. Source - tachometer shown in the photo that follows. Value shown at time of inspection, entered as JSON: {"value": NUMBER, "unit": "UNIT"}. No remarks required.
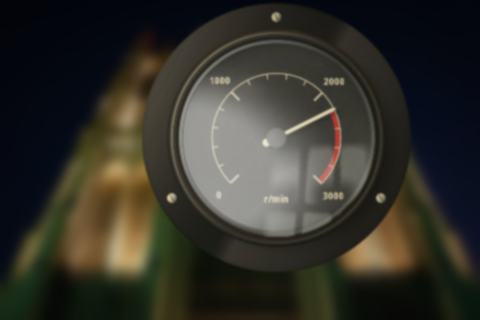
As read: {"value": 2200, "unit": "rpm"}
